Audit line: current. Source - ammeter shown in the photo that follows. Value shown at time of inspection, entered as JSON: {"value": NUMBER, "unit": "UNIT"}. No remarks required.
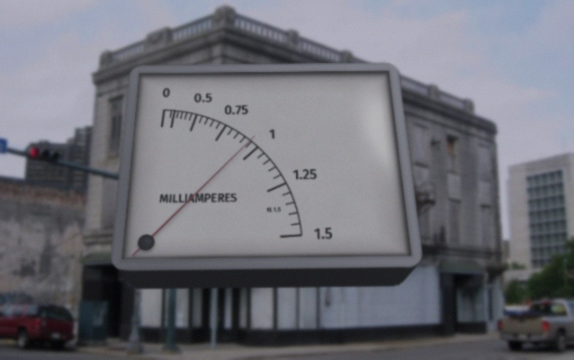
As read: {"value": 0.95, "unit": "mA"}
